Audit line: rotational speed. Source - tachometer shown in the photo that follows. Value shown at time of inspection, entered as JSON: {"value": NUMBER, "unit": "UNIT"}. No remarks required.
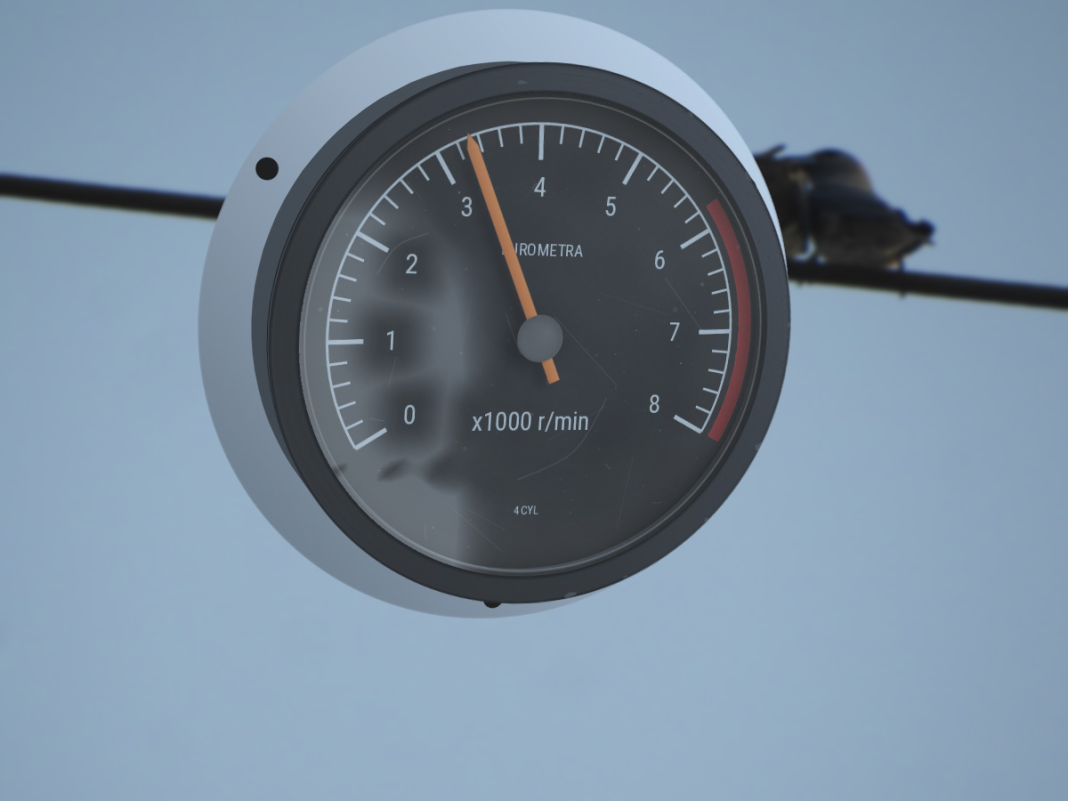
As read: {"value": 3300, "unit": "rpm"}
